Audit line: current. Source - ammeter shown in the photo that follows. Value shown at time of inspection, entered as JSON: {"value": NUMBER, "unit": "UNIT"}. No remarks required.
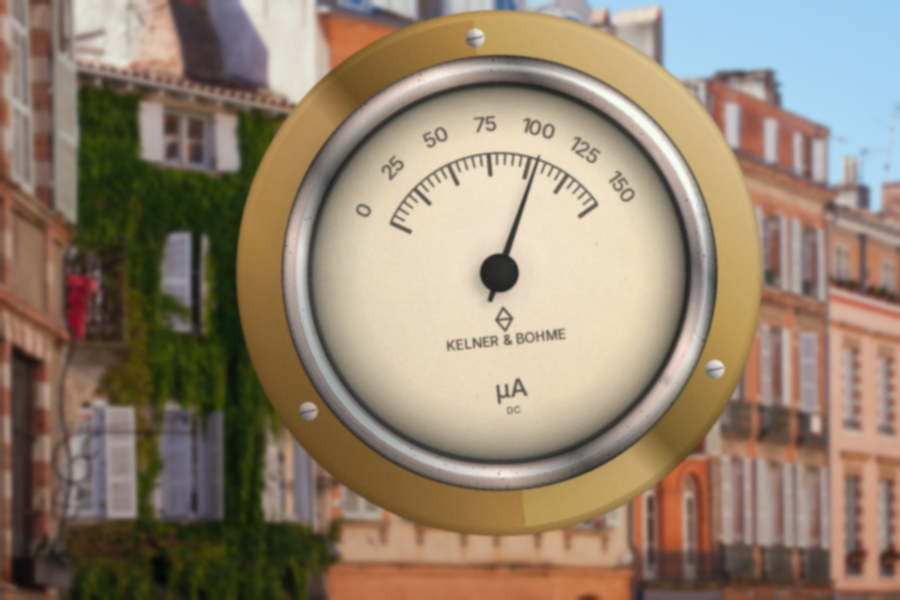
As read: {"value": 105, "unit": "µA"}
